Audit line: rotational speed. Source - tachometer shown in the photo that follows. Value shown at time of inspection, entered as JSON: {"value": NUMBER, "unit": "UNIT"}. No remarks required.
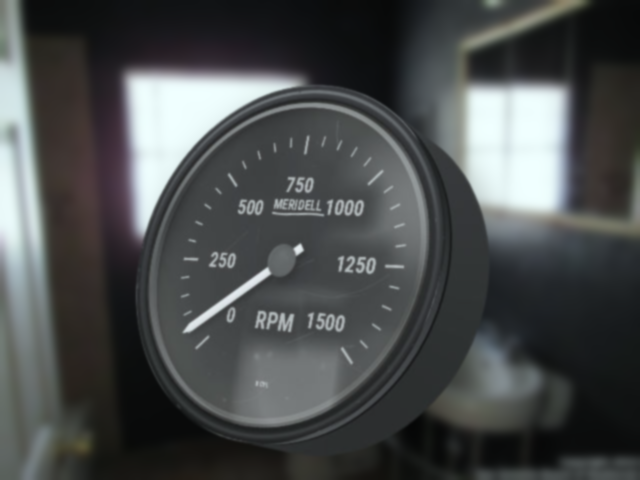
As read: {"value": 50, "unit": "rpm"}
